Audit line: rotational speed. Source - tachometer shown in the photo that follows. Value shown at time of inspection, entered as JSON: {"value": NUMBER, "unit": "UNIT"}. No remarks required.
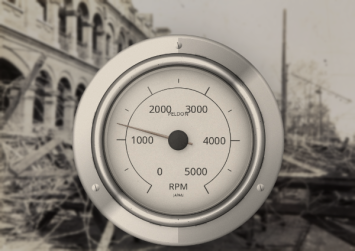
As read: {"value": 1250, "unit": "rpm"}
